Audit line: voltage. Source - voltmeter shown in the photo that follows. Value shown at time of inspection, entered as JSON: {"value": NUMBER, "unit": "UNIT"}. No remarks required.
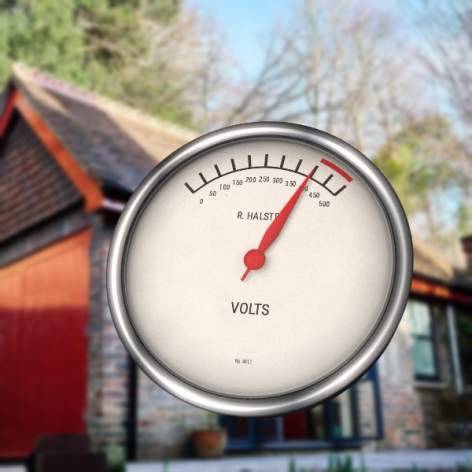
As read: {"value": 400, "unit": "V"}
